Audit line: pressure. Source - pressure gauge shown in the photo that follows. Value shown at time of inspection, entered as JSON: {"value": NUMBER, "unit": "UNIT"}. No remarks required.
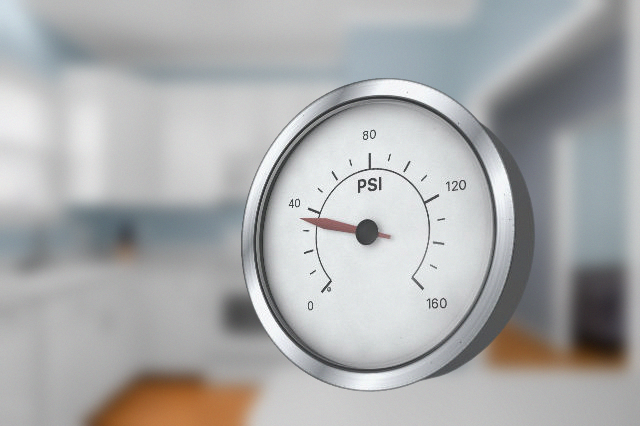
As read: {"value": 35, "unit": "psi"}
